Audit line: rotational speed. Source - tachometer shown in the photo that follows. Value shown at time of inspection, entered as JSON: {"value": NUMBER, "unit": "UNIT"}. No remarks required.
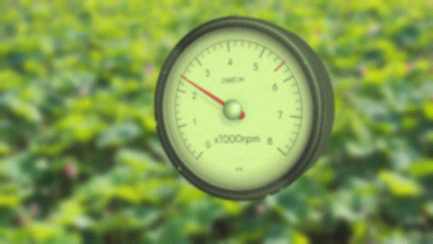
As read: {"value": 2400, "unit": "rpm"}
